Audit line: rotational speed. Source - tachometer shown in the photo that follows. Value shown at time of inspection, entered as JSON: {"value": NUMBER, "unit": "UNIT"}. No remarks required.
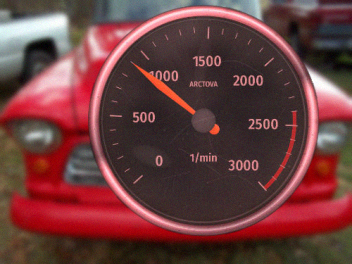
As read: {"value": 900, "unit": "rpm"}
